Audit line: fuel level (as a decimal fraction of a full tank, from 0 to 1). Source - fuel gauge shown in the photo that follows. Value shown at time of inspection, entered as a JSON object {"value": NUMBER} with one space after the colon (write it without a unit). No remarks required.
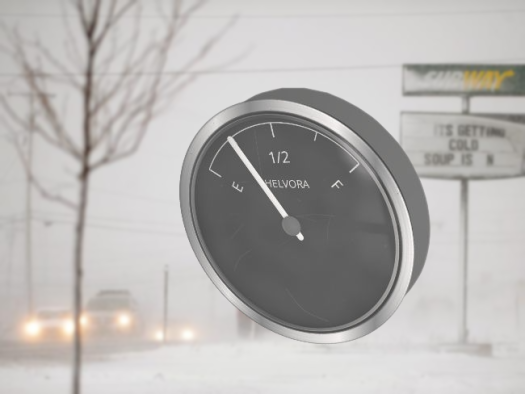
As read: {"value": 0.25}
